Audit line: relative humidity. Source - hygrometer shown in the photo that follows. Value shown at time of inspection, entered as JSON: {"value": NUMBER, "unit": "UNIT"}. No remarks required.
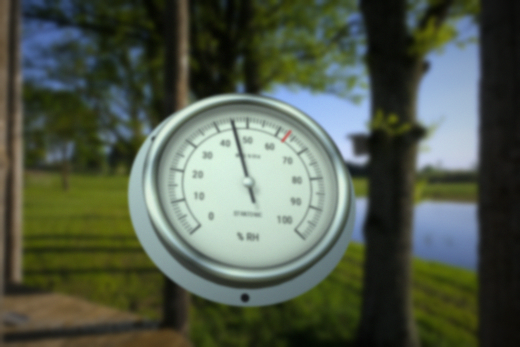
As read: {"value": 45, "unit": "%"}
